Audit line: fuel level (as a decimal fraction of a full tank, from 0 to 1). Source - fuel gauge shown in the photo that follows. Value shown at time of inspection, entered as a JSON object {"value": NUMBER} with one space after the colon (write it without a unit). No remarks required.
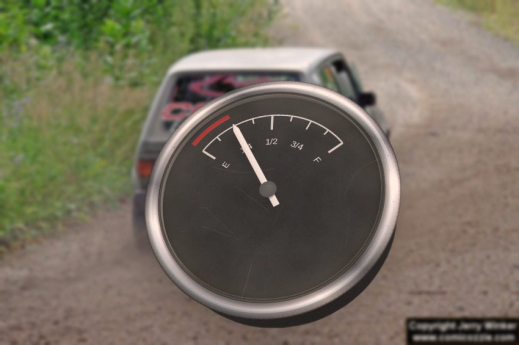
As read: {"value": 0.25}
